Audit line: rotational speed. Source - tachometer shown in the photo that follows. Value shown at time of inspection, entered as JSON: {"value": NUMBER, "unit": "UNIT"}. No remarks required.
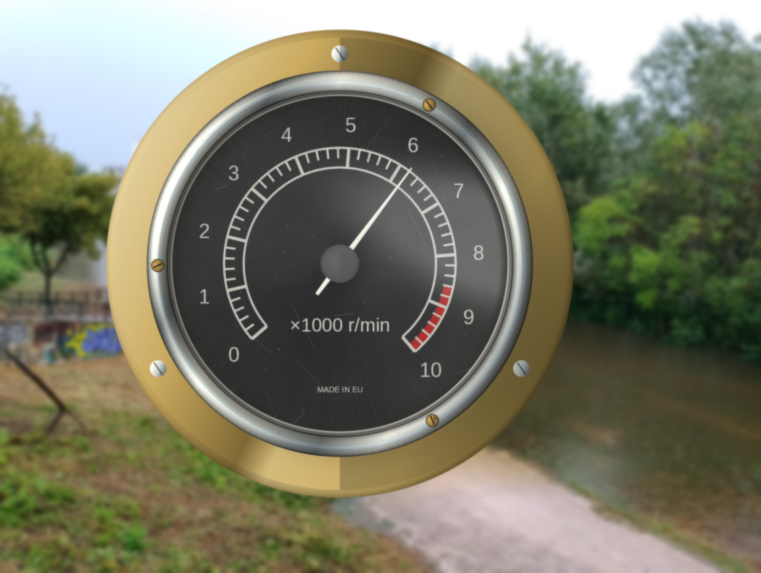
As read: {"value": 6200, "unit": "rpm"}
